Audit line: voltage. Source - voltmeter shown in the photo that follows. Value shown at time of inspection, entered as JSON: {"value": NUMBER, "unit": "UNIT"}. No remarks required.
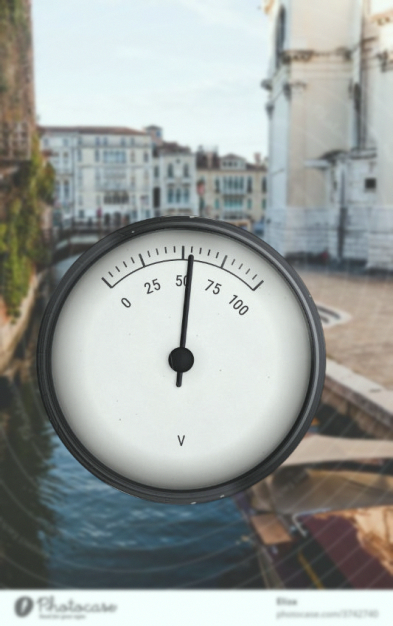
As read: {"value": 55, "unit": "V"}
